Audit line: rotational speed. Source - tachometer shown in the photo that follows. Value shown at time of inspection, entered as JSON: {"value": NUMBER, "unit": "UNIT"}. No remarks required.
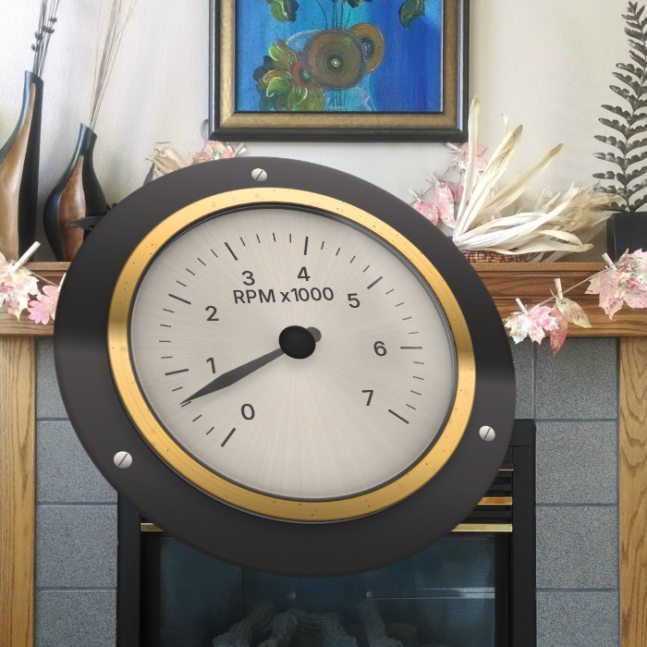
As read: {"value": 600, "unit": "rpm"}
